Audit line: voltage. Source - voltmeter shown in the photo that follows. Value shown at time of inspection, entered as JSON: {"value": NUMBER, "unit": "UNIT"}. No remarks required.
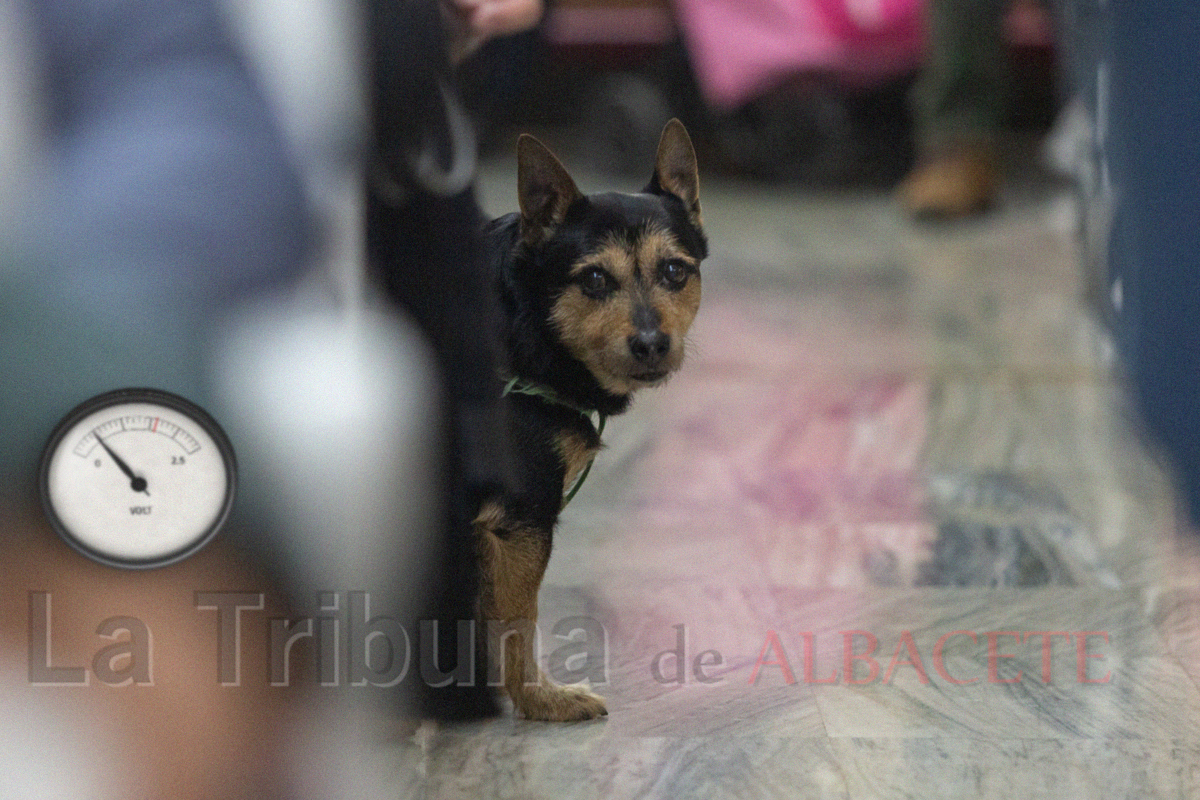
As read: {"value": 0.5, "unit": "V"}
